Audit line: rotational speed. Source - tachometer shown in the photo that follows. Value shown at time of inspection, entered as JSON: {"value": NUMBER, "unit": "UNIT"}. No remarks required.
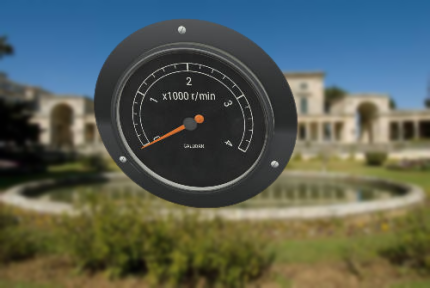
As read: {"value": 0, "unit": "rpm"}
